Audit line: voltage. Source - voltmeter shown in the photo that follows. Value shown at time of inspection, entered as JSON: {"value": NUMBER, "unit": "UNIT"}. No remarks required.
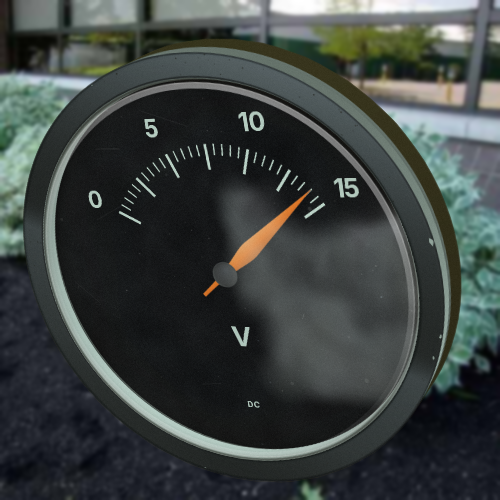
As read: {"value": 14, "unit": "V"}
